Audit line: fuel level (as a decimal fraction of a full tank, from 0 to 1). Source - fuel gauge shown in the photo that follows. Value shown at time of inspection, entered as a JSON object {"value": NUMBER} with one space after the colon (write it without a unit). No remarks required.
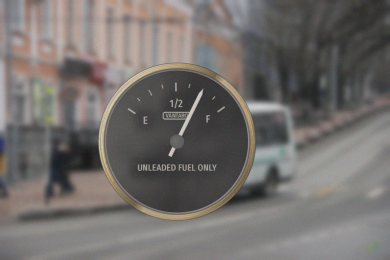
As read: {"value": 0.75}
